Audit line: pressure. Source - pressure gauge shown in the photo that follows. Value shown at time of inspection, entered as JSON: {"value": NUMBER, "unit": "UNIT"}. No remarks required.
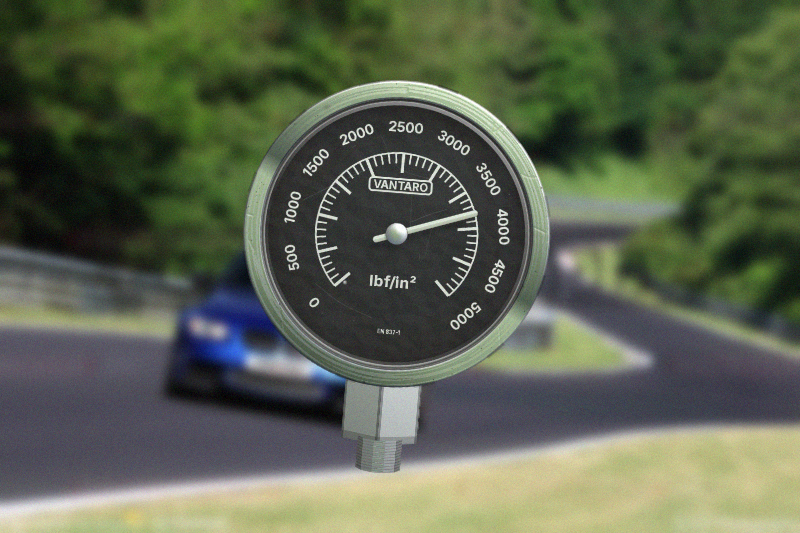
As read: {"value": 3800, "unit": "psi"}
